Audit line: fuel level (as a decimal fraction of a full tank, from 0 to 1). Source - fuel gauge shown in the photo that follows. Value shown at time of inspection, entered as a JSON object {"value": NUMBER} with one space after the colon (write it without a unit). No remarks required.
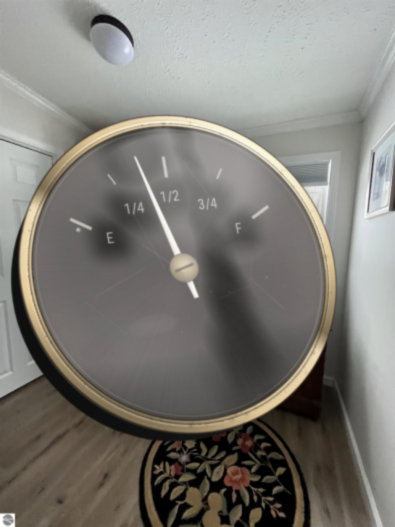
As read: {"value": 0.375}
